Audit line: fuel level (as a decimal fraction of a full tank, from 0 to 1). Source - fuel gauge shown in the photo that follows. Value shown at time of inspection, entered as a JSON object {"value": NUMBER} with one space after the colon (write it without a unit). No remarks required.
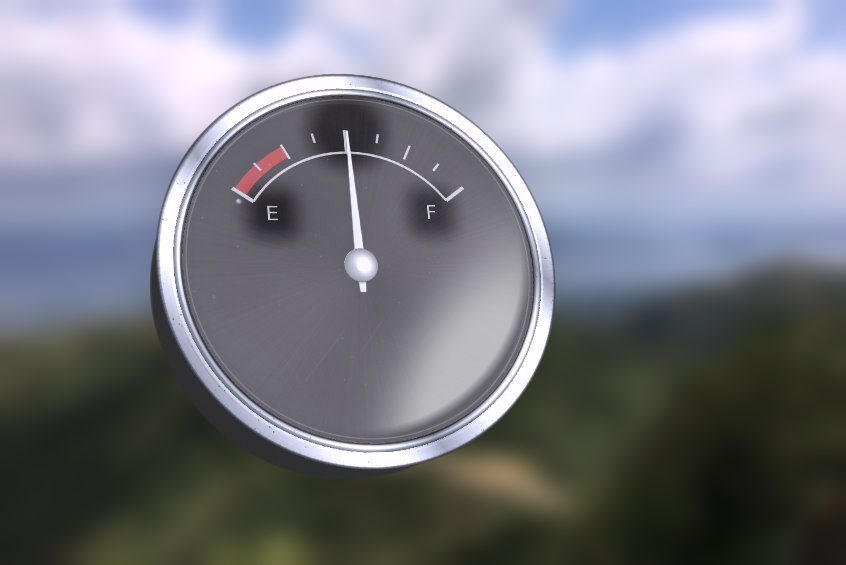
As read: {"value": 0.5}
